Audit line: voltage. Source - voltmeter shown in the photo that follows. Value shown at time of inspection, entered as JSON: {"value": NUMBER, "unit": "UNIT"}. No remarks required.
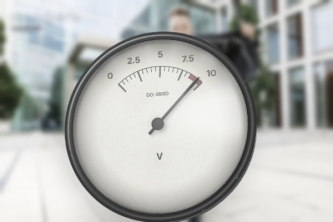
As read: {"value": 9.5, "unit": "V"}
